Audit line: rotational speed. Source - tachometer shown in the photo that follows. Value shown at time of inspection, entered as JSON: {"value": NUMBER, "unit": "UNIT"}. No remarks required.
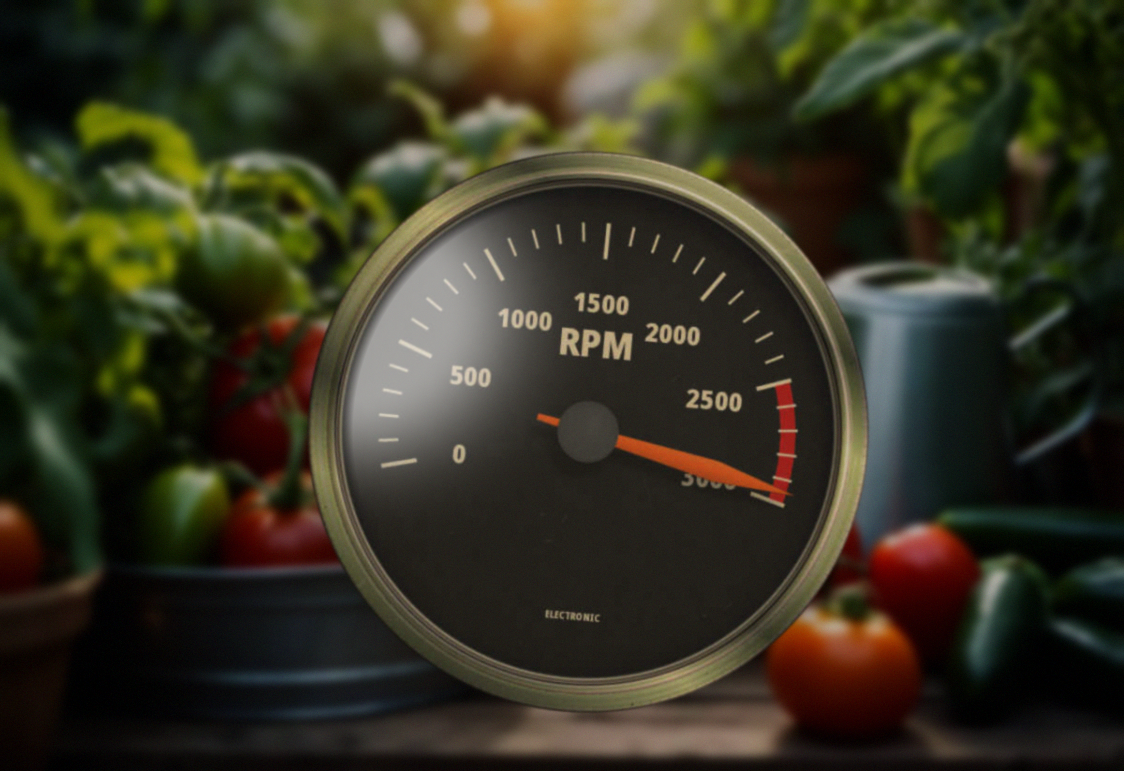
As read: {"value": 2950, "unit": "rpm"}
